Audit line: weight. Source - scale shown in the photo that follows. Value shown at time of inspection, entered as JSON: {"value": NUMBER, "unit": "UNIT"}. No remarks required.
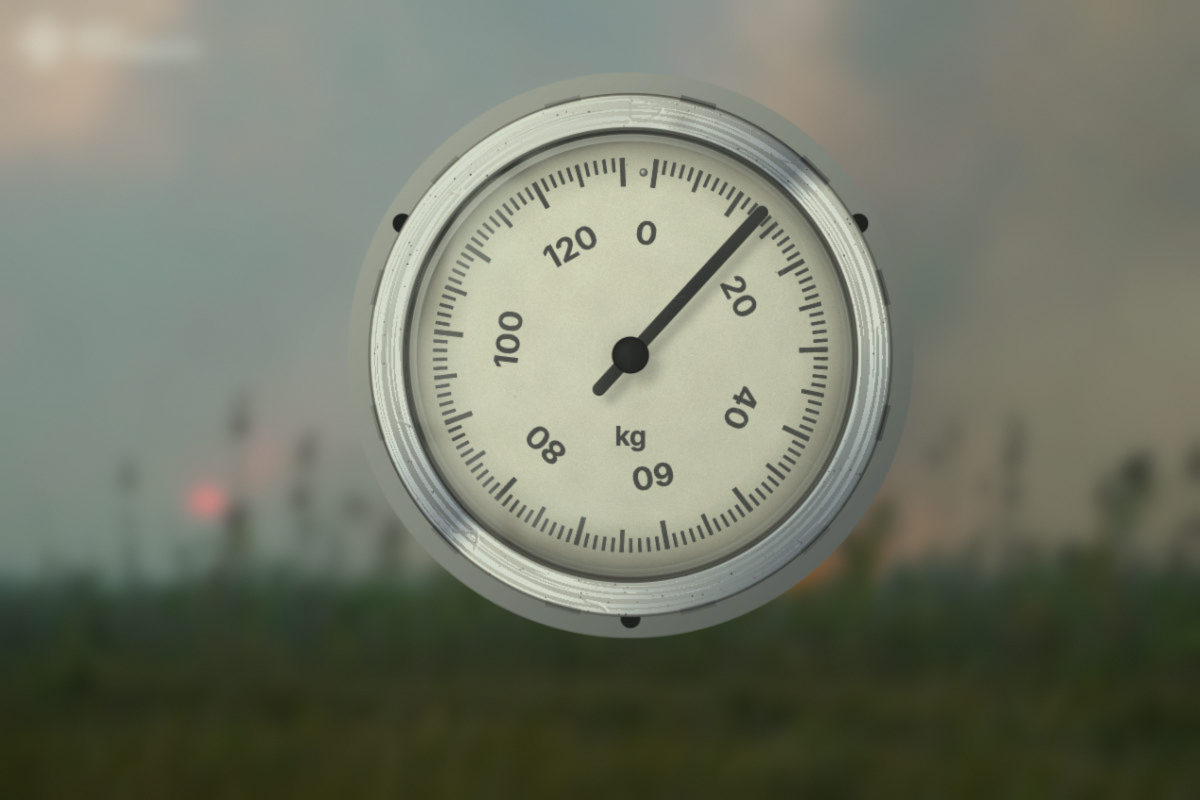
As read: {"value": 13, "unit": "kg"}
